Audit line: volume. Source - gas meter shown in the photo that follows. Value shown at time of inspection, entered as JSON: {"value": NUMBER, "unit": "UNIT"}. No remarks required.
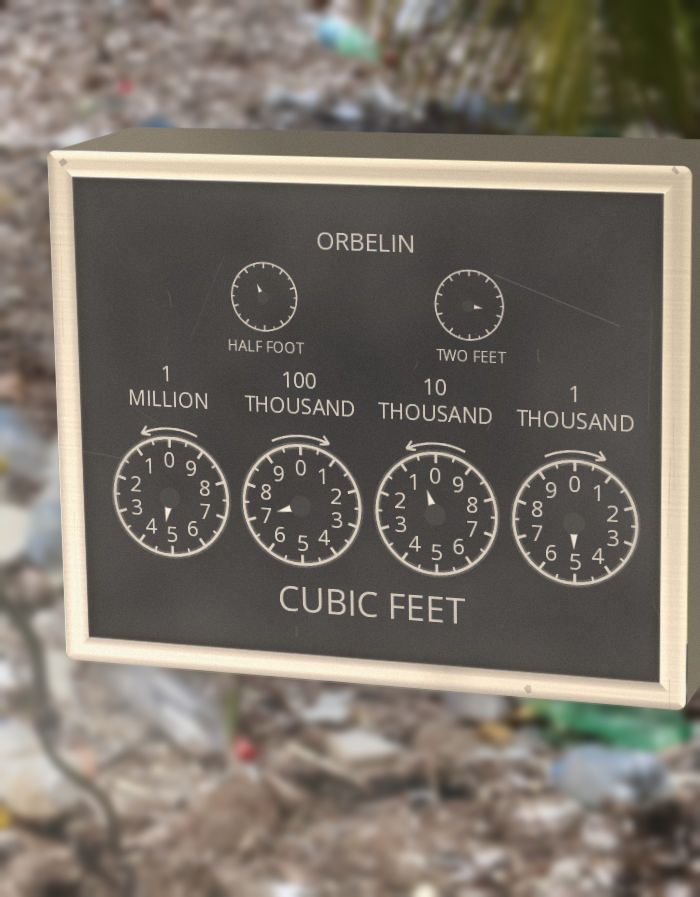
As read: {"value": 470500, "unit": "ft³"}
